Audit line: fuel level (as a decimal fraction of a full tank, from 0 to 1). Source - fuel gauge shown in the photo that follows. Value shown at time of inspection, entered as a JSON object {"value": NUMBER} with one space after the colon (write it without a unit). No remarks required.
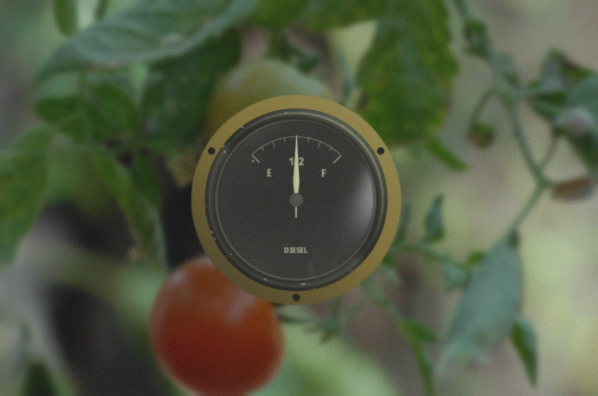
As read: {"value": 0.5}
